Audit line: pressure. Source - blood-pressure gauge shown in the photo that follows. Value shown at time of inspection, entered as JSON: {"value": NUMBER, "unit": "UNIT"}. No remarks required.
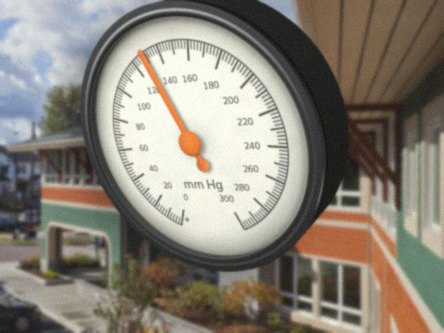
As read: {"value": 130, "unit": "mmHg"}
